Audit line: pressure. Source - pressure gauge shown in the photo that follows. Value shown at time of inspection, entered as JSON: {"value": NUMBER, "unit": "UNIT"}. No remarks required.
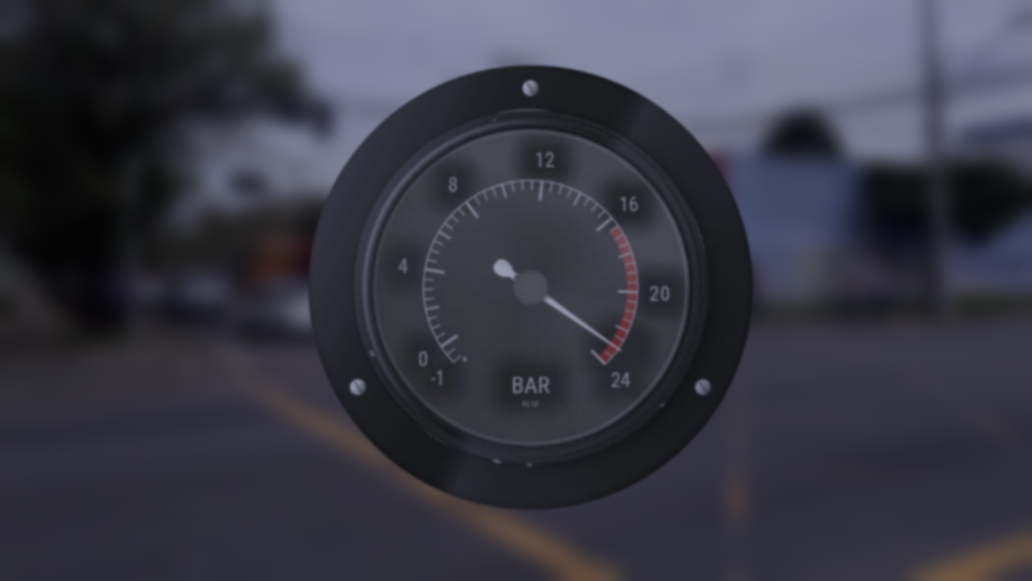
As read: {"value": 23, "unit": "bar"}
